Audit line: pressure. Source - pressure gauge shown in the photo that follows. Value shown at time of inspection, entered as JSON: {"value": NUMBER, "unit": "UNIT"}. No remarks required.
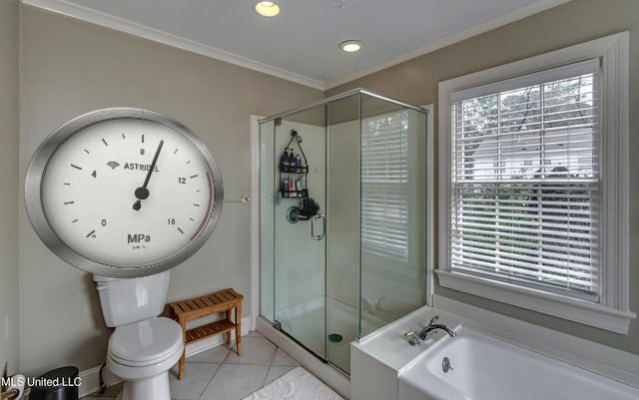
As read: {"value": 9, "unit": "MPa"}
